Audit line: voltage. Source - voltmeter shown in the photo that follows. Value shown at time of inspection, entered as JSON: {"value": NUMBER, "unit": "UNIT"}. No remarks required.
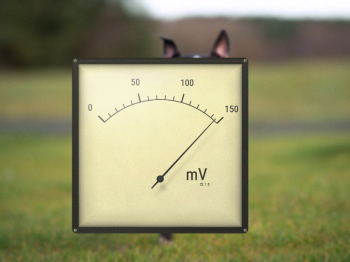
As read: {"value": 145, "unit": "mV"}
